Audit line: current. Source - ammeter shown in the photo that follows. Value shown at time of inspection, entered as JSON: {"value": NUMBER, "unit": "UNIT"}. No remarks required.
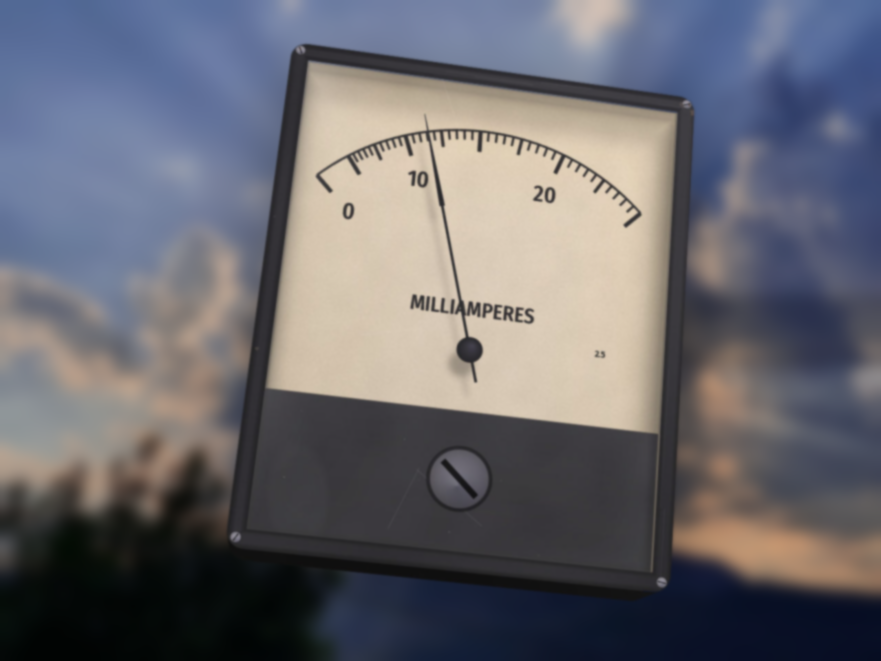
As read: {"value": 11.5, "unit": "mA"}
